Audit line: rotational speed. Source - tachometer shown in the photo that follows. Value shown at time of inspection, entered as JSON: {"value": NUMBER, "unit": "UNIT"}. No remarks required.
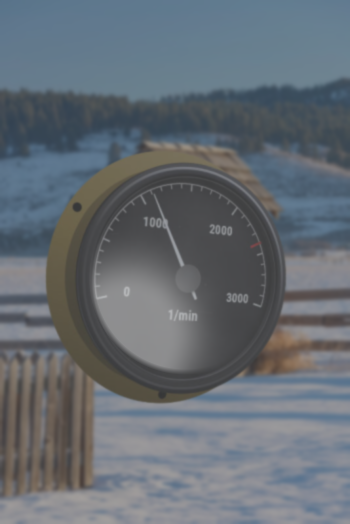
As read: {"value": 1100, "unit": "rpm"}
